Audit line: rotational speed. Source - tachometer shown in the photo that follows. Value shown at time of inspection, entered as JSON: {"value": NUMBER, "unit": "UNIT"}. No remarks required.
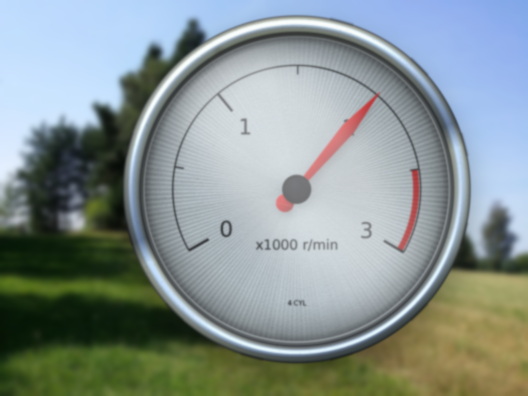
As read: {"value": 2000, "unit": "rpm"}
